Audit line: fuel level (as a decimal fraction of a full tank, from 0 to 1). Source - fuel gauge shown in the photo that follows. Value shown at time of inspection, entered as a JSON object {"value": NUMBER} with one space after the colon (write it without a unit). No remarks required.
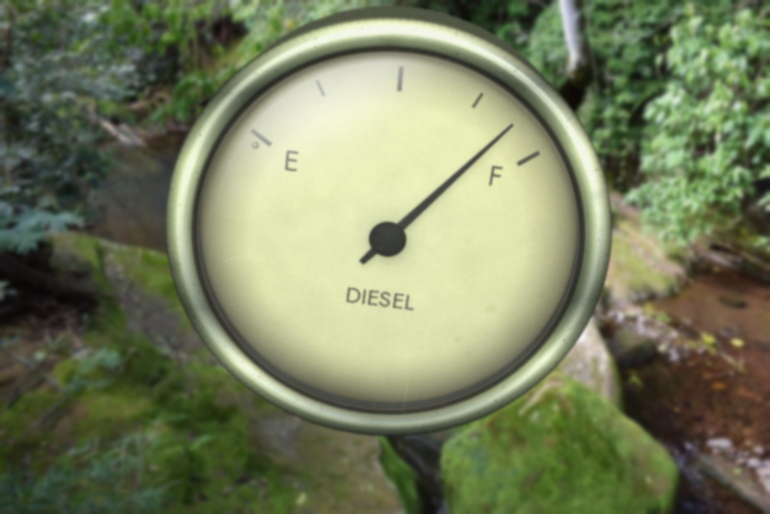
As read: {"value": 0.875}
